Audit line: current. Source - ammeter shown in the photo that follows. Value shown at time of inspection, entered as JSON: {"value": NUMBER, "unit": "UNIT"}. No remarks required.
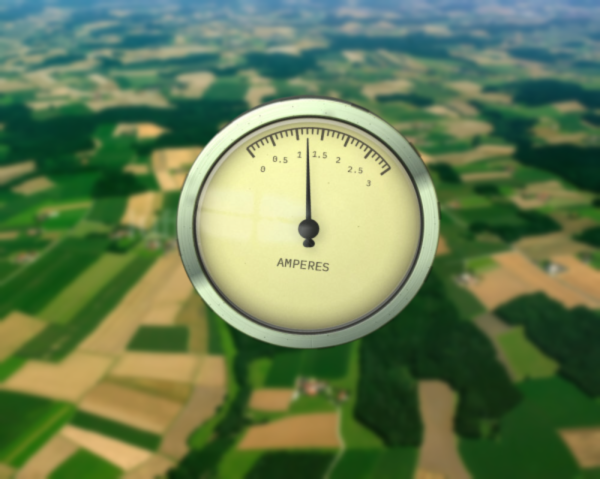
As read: {"value": 1.2, "unit": "A"}
